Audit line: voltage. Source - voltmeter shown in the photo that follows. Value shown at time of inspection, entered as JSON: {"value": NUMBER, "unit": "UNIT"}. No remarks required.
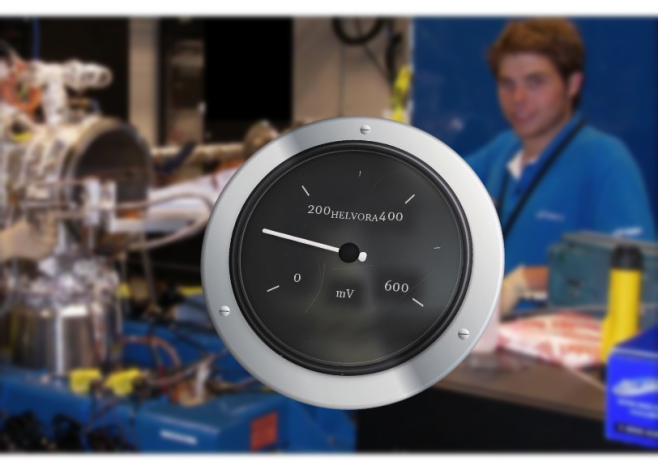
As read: {"value": 100, "unit": "mV"}
